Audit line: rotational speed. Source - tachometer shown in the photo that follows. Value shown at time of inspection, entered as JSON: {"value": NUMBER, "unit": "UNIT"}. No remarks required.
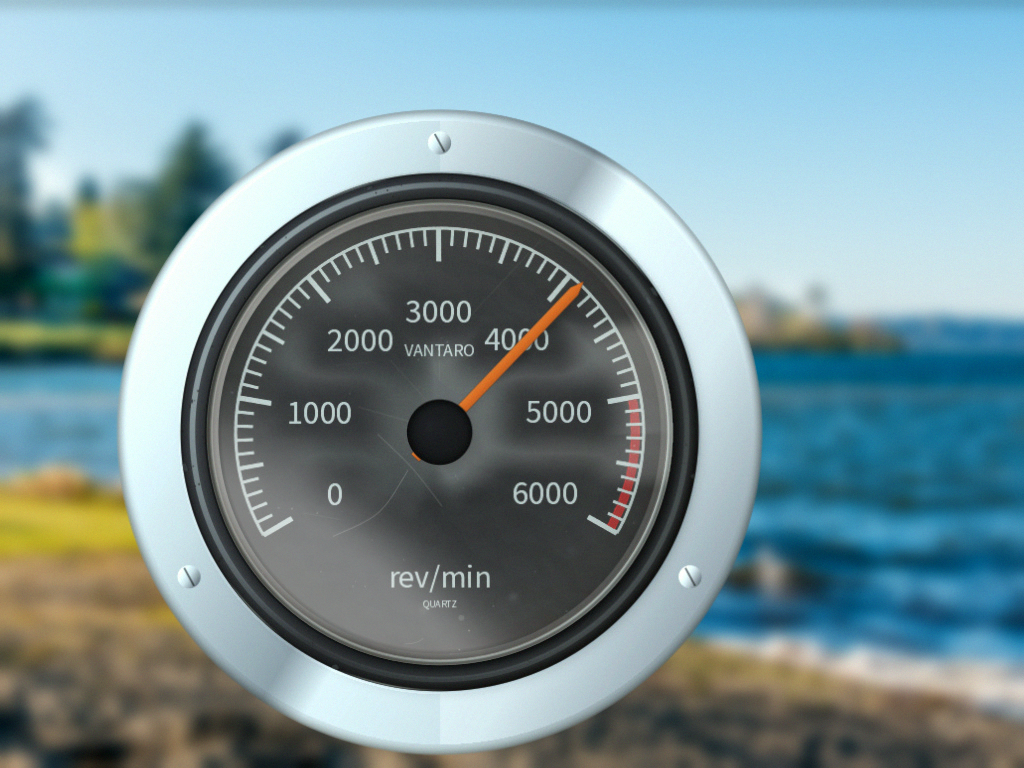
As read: {"value": 4100, "unit": "rpm"}
